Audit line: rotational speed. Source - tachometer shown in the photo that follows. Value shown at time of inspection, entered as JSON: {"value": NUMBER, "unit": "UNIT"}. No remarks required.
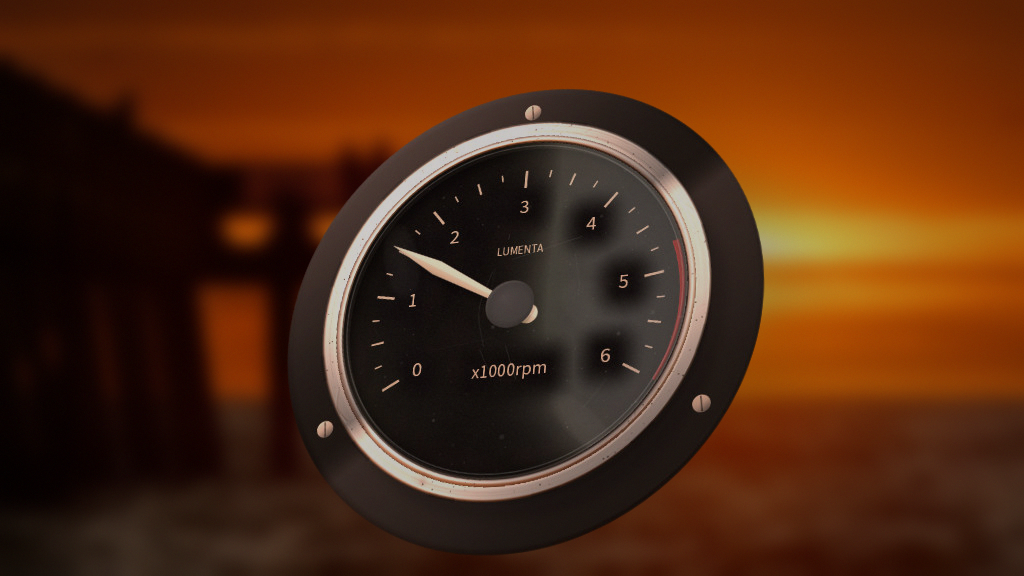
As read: {"value": 1500, "unit": "rpm"}
